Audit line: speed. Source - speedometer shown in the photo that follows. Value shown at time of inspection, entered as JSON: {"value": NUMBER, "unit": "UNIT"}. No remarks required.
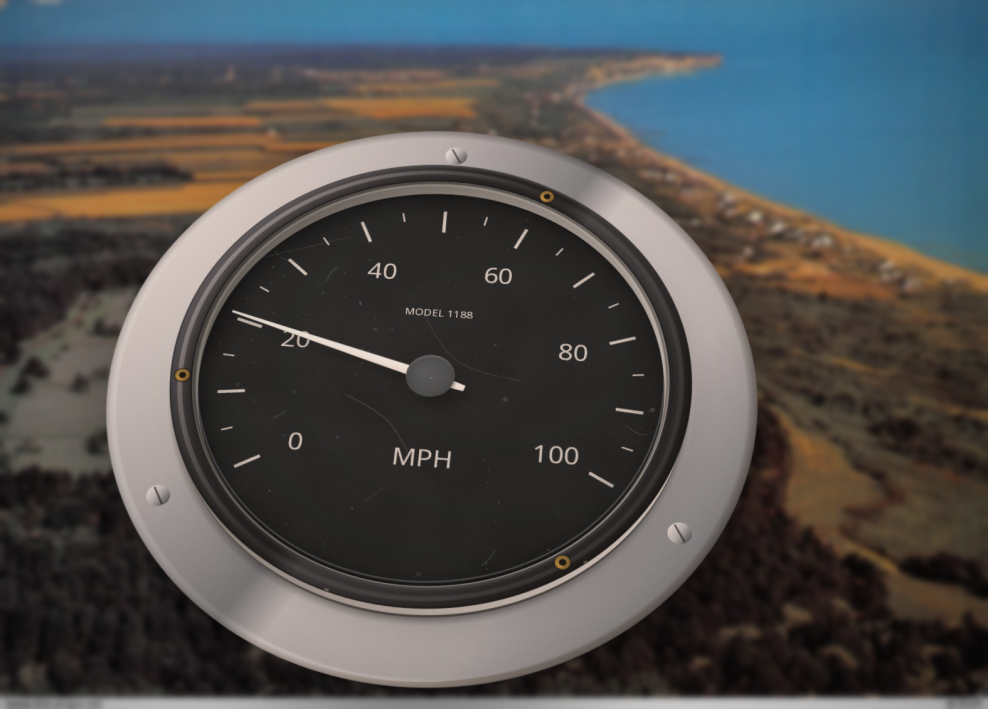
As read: {"value": 20, "unit": "mph"}
